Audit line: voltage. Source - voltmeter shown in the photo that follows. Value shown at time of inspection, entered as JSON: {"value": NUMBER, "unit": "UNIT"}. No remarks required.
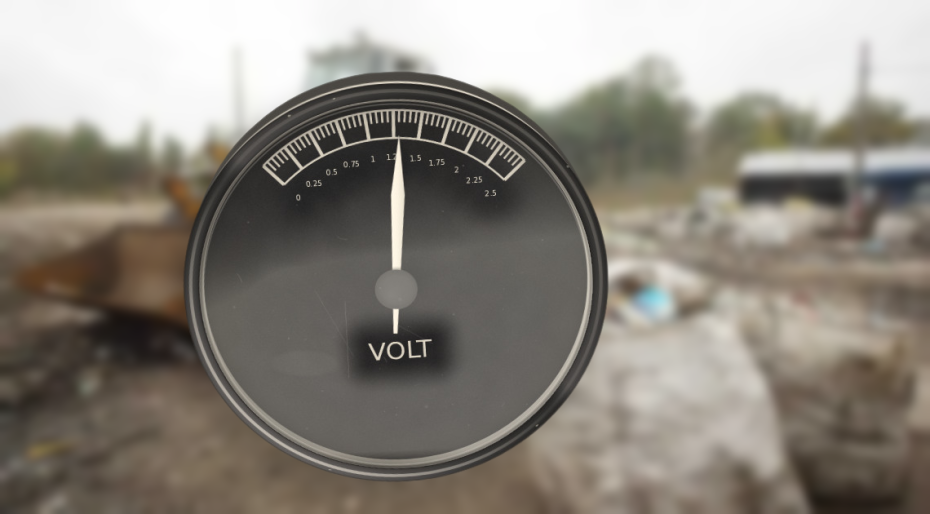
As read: {"value": 1.3, "unit": "V"}
